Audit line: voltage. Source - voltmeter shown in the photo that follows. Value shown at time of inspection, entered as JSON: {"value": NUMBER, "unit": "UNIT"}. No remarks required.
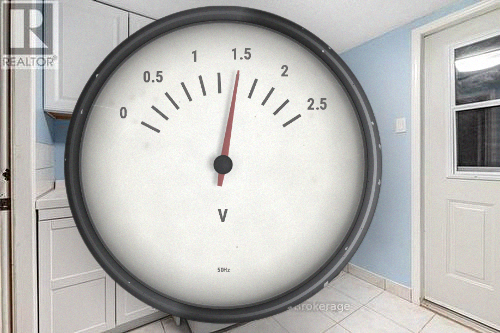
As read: {"value": 1.5, "unit": "V"}
